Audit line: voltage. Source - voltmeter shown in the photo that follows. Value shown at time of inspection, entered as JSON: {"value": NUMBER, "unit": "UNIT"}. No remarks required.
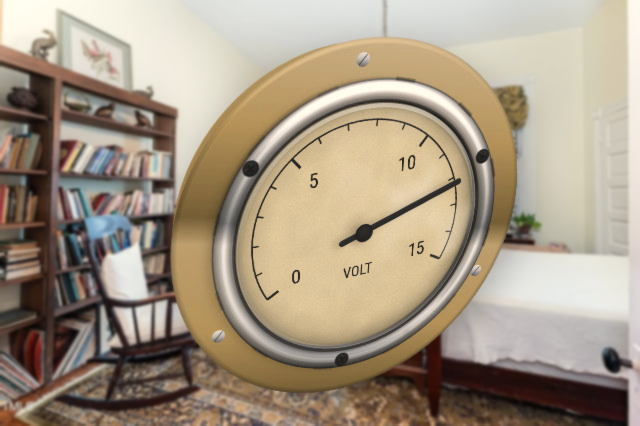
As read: {"value": 12, "unit": "V"}
